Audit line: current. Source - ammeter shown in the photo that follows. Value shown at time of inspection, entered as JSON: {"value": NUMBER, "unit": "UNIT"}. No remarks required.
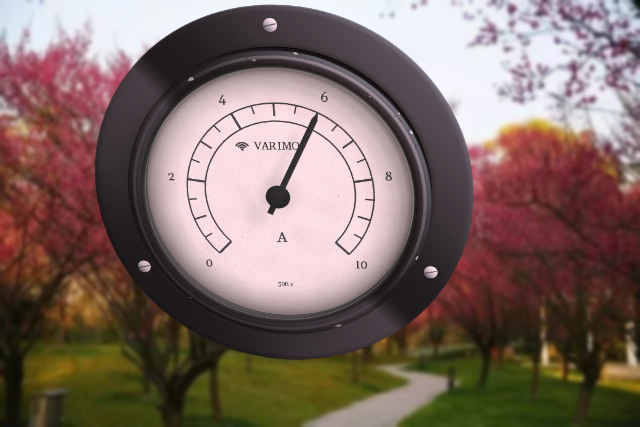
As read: {"value": 6, "unit": "A"}
